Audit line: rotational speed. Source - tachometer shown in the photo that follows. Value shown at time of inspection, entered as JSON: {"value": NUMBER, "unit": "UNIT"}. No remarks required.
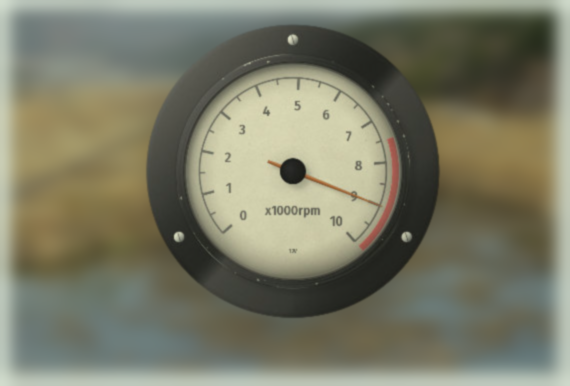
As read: {"value": 9000, "unit": "rpm"}
